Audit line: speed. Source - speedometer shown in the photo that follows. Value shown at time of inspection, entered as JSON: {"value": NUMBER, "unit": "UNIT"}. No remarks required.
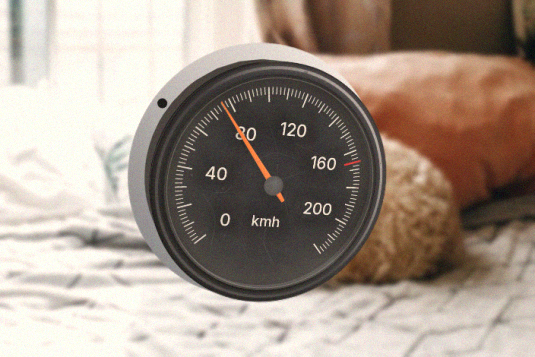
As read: {"value": 76, "unit": "km/h"}
